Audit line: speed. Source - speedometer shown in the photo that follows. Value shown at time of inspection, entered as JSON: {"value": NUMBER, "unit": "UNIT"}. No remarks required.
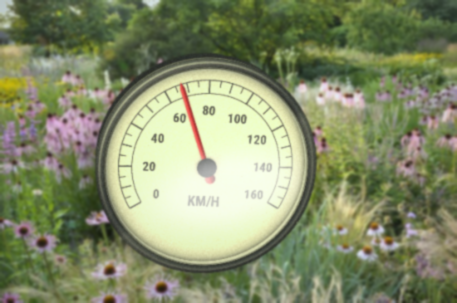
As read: {"value": 67.5, "unit": "km/h"}
